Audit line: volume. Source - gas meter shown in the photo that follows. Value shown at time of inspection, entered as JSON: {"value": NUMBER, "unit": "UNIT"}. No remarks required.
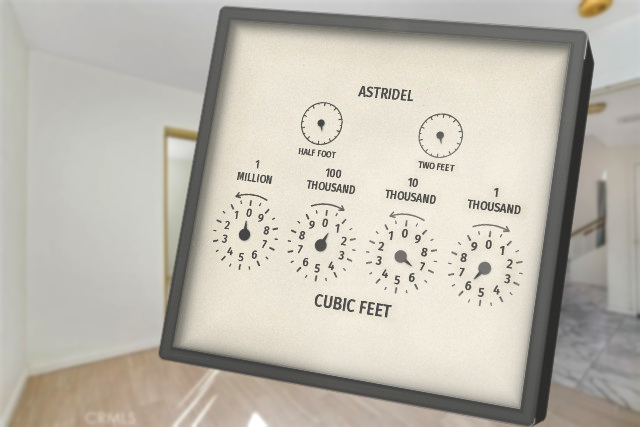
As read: {"value": 6600, "unit": "ft³"}
